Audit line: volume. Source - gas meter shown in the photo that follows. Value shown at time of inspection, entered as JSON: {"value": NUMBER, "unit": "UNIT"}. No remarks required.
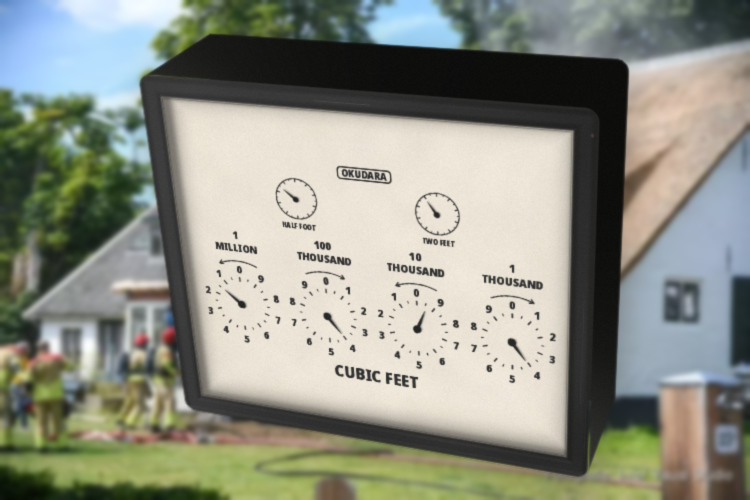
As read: {"value": 139400, "unit": "ft³"}
